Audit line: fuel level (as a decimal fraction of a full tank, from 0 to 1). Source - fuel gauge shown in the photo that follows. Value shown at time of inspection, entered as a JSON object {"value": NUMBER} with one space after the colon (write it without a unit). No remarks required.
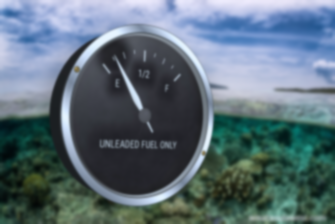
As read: {"value": 0.125}
